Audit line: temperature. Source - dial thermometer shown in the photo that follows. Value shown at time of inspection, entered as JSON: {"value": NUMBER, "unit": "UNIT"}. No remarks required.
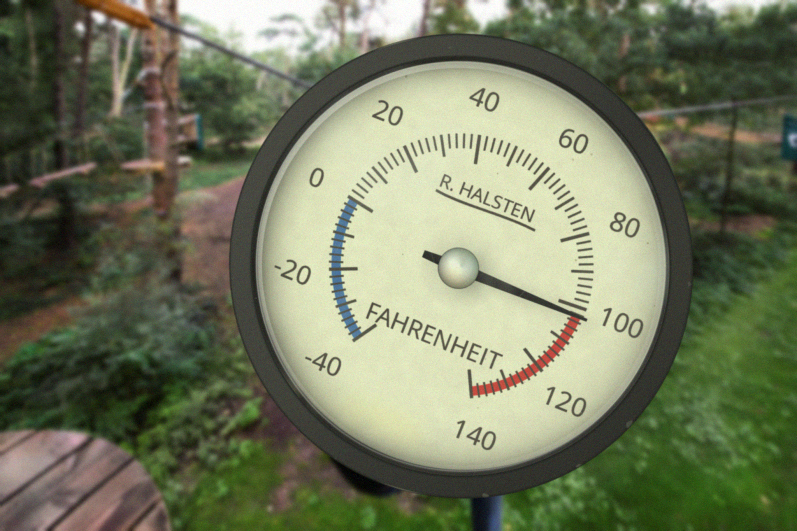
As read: {"value": 102, "unit": "°F"}
